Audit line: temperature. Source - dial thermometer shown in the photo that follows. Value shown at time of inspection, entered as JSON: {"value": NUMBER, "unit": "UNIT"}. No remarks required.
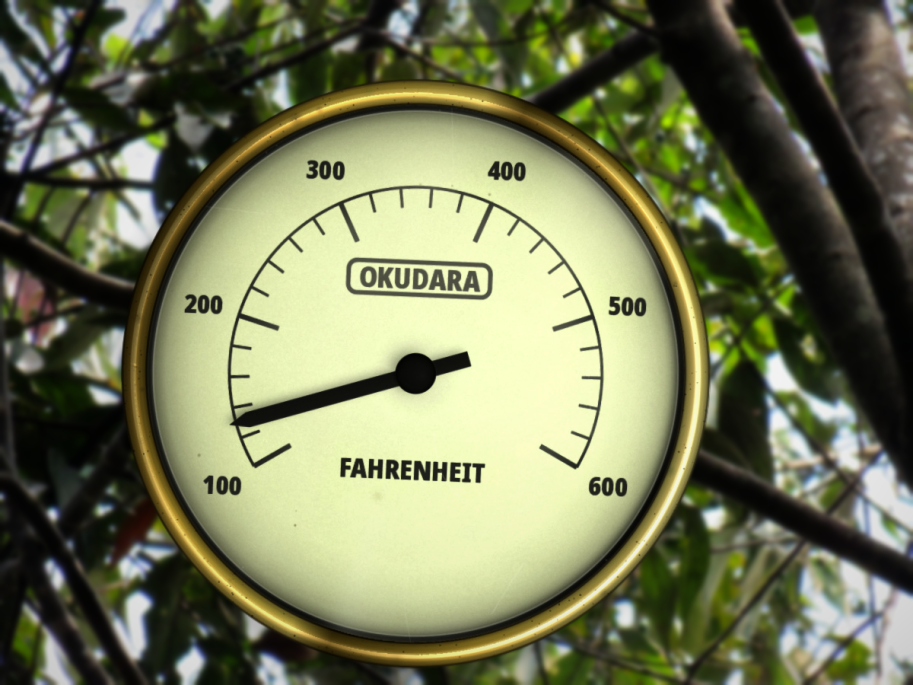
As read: {"value": 130, "unit": "°F"}
